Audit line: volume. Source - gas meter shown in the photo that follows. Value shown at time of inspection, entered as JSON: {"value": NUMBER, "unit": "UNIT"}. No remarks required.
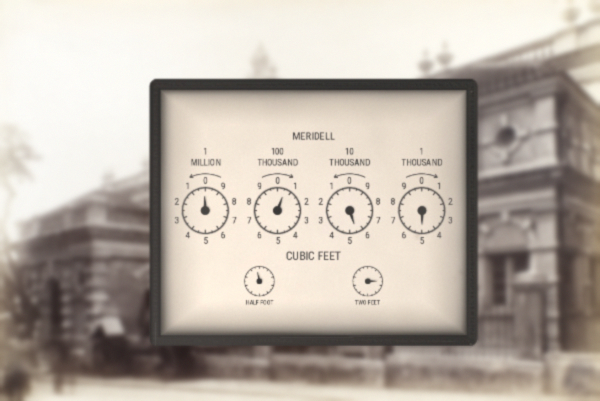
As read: {"value": 5500, "unit": "ft³"}
